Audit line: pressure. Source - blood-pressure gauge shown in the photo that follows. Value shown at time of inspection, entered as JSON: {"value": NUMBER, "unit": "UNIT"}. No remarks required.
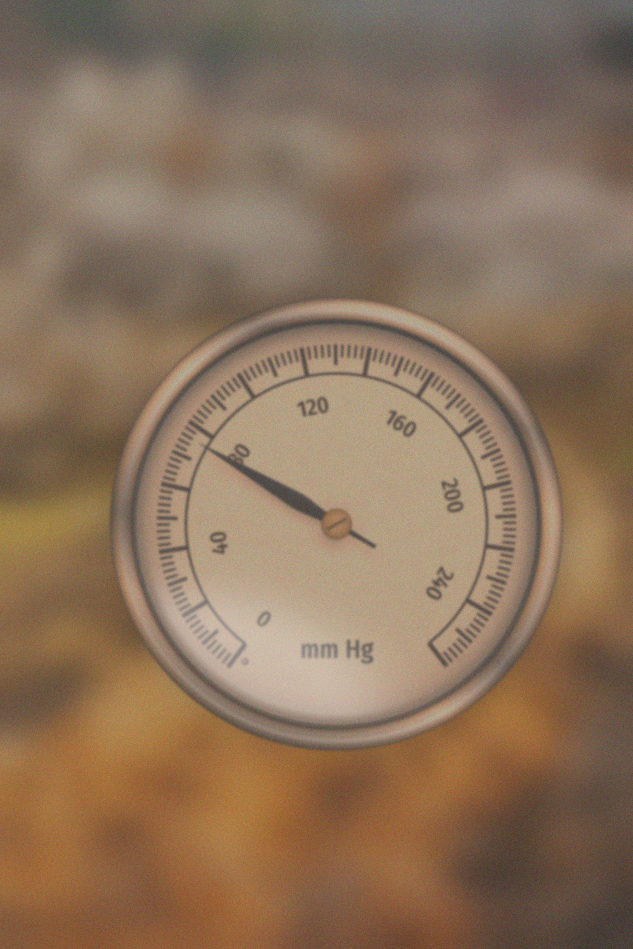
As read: {"value": 76, "unit": "mmHg"}
